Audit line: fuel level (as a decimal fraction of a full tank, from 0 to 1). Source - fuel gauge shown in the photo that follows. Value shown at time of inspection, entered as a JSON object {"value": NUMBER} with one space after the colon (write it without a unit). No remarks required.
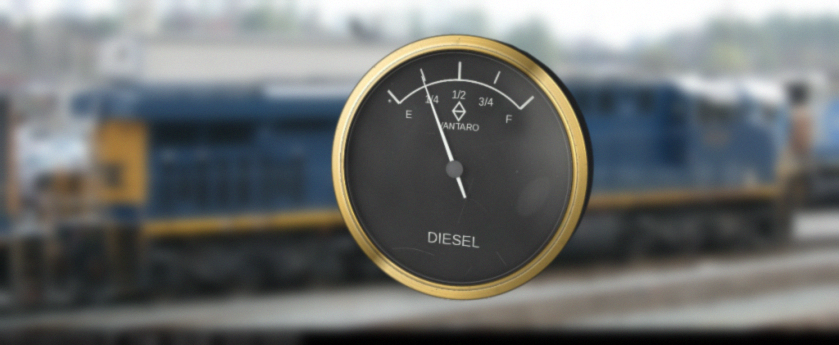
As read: {"value": 0.25}
